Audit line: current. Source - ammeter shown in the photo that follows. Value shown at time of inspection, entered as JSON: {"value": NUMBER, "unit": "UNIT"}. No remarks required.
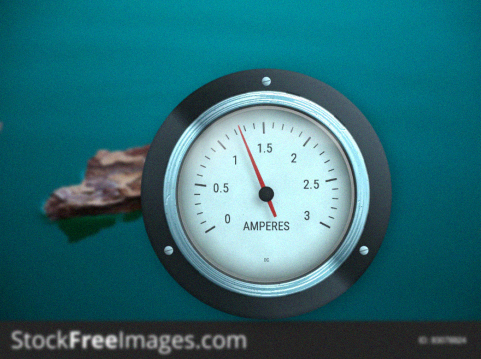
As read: {"value": 1.25, "unit": "A"}
